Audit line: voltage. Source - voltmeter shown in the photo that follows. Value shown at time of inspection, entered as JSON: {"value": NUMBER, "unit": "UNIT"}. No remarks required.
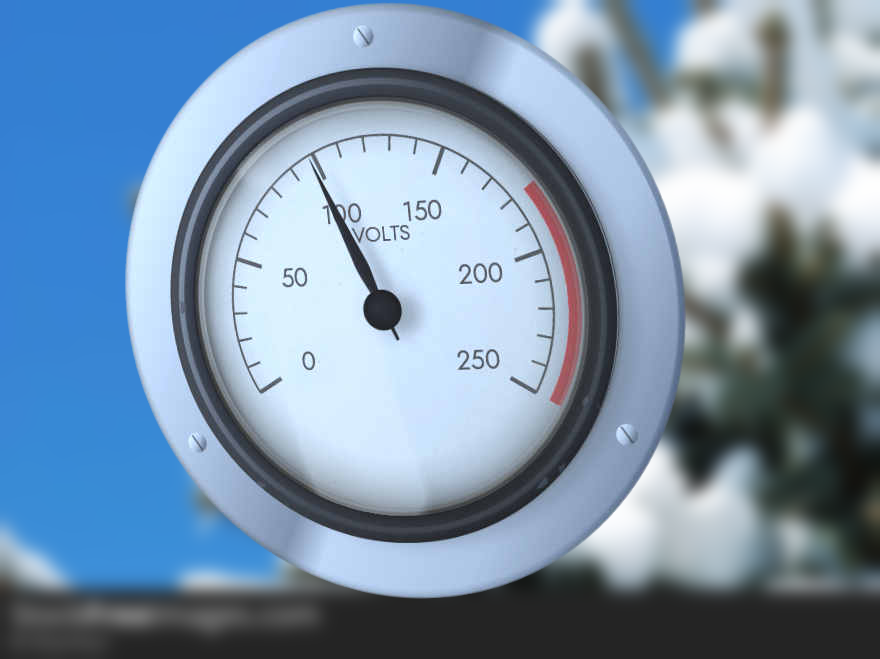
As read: {"value": 100, "unit": "V"}
